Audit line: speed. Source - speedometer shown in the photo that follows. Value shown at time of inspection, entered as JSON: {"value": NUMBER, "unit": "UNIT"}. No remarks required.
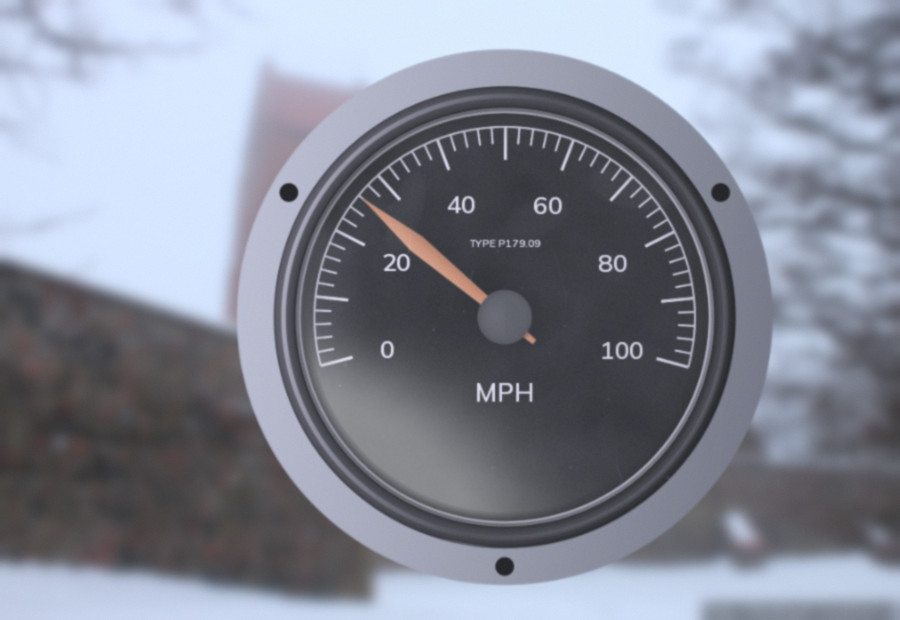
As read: {"value": 26, "unit": "mph"}
